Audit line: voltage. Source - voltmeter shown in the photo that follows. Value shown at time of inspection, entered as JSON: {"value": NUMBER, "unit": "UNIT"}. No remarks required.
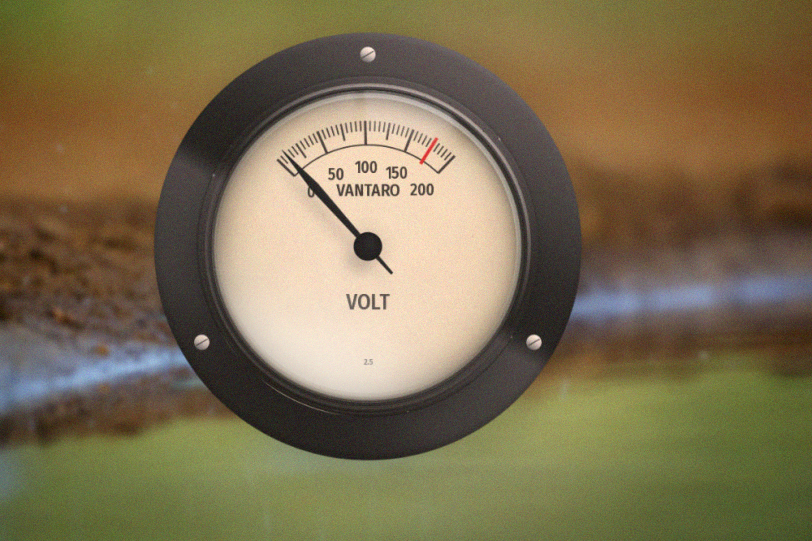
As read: {"value": 10, "unit": "V"}
